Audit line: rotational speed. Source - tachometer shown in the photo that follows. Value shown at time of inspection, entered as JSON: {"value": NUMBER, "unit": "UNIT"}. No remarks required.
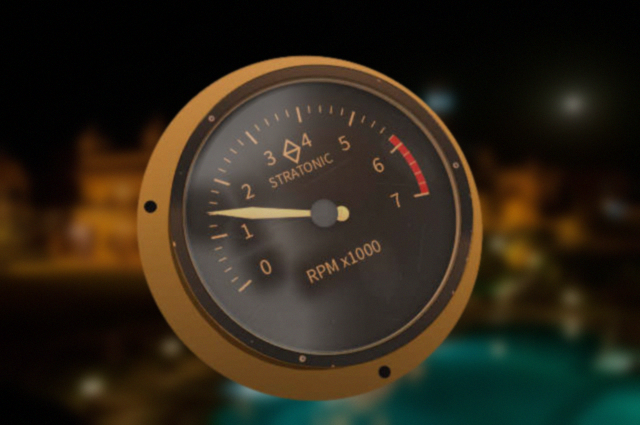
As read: {"value": 1400, "unit": "rpm"}
